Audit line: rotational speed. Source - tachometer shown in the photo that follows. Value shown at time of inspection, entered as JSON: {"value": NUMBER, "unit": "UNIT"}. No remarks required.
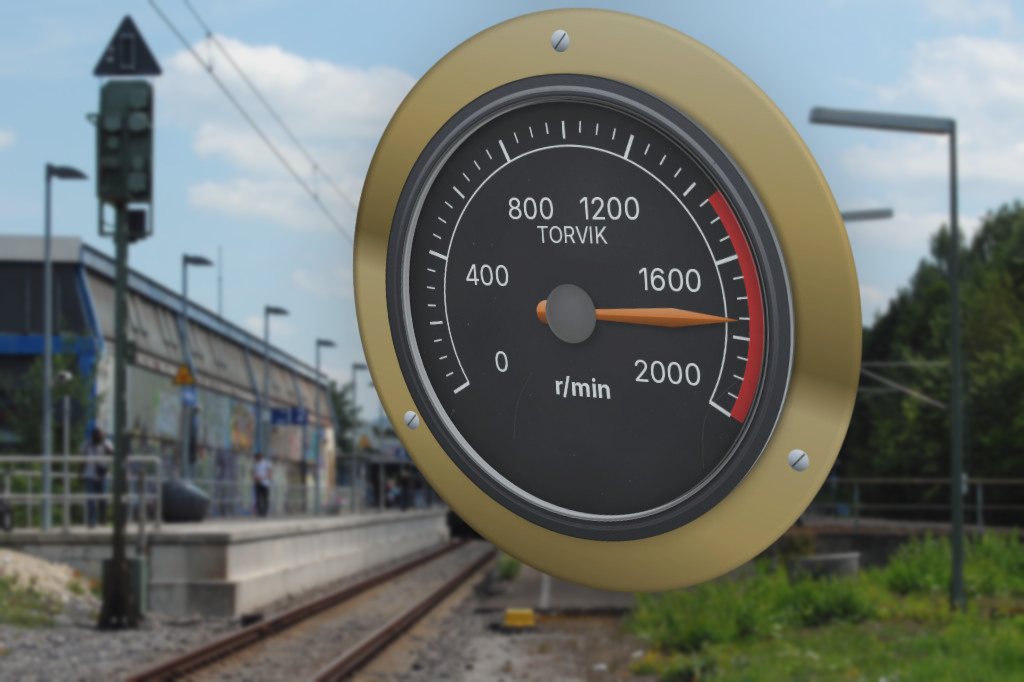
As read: {"value": 1750, "unit": "rpm"}
